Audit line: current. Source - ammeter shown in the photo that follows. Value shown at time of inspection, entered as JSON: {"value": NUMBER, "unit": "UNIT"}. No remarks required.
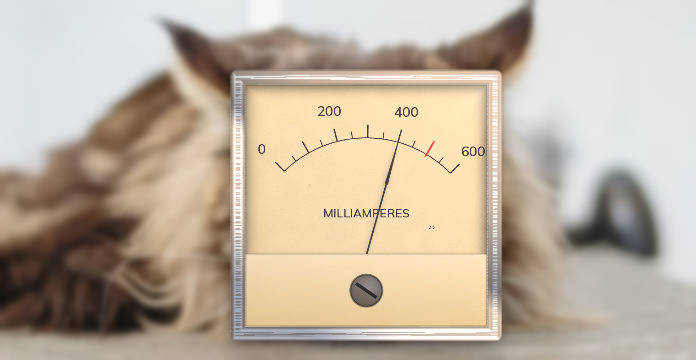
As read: {"value": 400, "unit": "mA"}
